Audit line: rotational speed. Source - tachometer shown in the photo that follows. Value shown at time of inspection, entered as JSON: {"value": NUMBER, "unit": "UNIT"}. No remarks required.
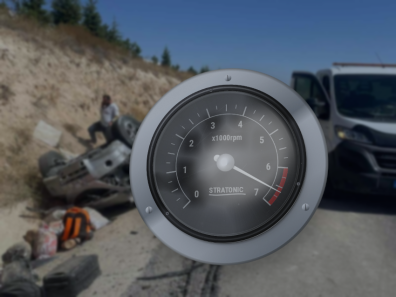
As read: {"value": 6625, "unit": "rpm"}
